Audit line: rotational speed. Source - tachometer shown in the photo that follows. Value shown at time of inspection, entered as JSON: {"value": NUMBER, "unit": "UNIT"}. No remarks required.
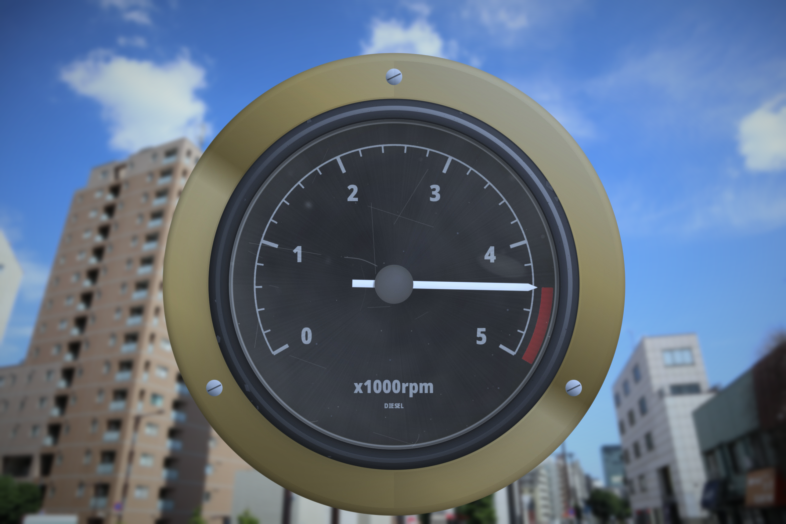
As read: {"value": 4400, "unit": "rpm"}
